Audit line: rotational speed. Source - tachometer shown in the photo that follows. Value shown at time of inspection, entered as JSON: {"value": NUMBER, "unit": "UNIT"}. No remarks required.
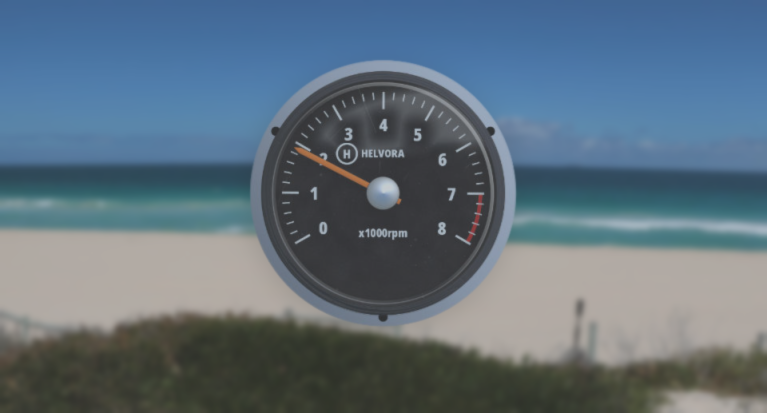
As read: {"value": 1900, "unit": "rpm"}
